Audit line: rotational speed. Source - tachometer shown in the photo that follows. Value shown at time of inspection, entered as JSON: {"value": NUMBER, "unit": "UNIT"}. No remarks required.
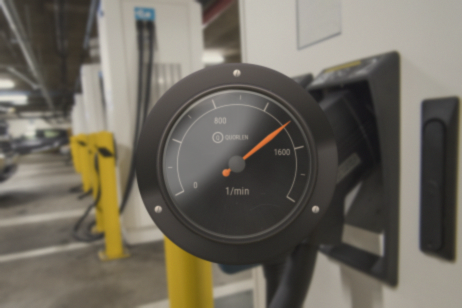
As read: {"value": 1400, "unit": "rpm"}
